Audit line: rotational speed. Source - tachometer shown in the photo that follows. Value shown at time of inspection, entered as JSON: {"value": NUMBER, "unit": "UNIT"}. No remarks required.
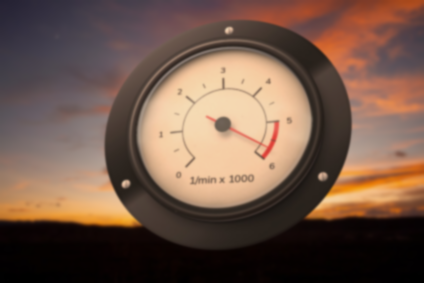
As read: {"value": 5750, "unit": "rpm"}
